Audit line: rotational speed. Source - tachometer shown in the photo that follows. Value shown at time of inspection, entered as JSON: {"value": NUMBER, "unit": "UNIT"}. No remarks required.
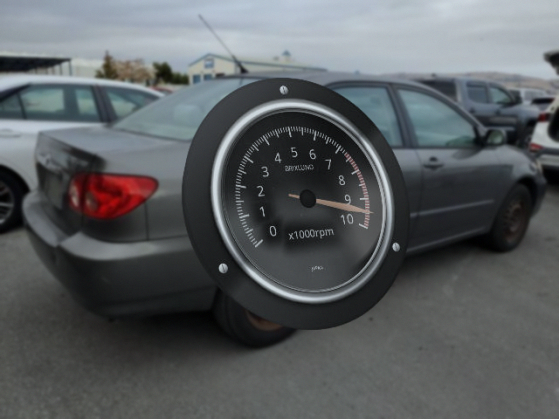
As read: {"value": 9500, "unit": "rpm"}
